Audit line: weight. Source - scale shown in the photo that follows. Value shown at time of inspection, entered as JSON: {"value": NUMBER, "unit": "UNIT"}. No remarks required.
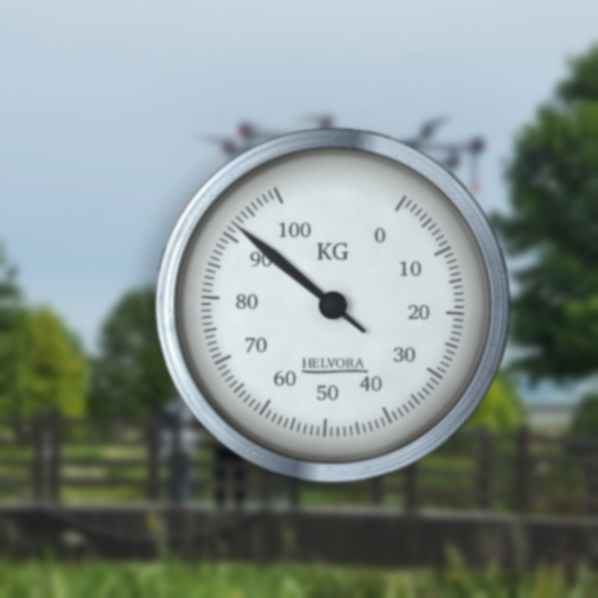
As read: {"value": 92, "unit": "kg"}
